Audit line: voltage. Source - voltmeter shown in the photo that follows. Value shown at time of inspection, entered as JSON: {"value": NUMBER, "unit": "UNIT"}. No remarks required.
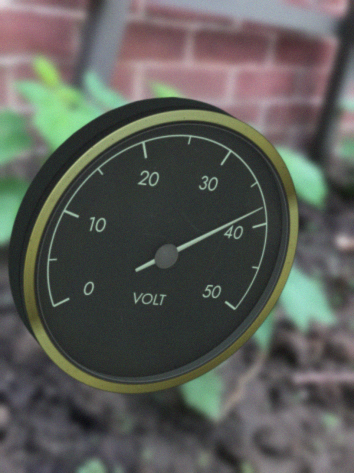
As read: {"value": 37.5, "unit": "V"}
